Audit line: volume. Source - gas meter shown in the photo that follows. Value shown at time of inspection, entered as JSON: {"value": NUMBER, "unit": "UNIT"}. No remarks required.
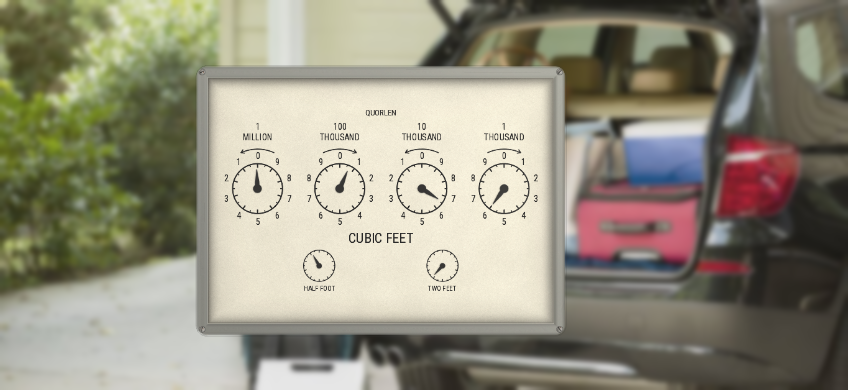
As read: {"value": 6600, "unit": "ft³"}
